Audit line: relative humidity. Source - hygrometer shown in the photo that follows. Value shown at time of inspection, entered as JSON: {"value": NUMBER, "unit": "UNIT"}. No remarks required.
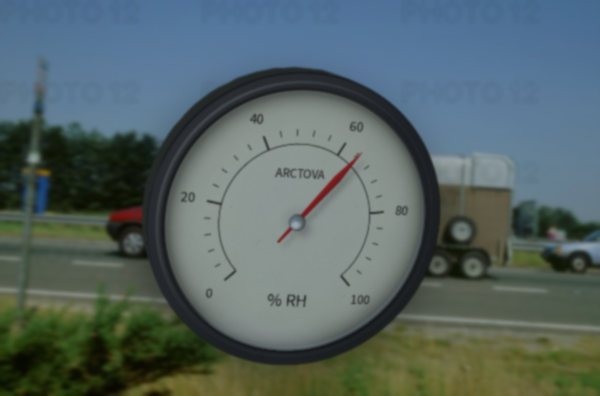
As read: {"value": 64, "unit": "%"}
